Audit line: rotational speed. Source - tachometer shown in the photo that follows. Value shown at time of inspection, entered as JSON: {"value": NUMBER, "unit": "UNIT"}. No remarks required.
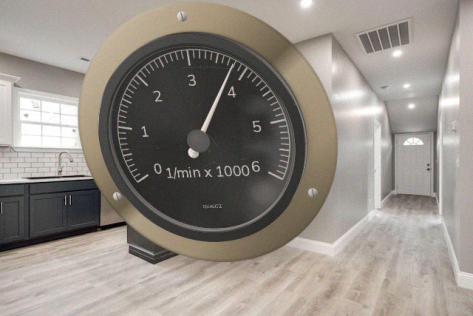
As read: {"value": 3800, "unit": "rpm"}
